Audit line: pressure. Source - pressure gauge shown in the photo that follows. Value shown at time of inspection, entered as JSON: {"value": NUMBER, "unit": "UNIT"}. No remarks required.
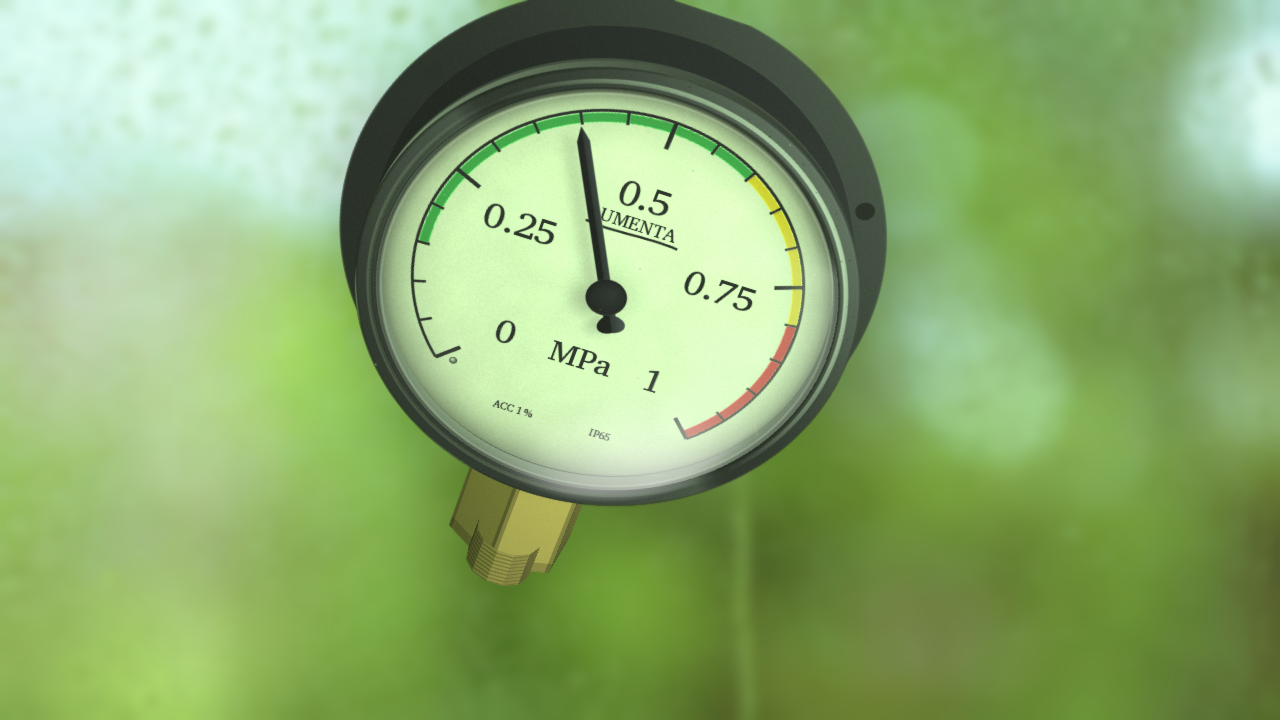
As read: {"value": 0.4, "unit": "MPa"}
